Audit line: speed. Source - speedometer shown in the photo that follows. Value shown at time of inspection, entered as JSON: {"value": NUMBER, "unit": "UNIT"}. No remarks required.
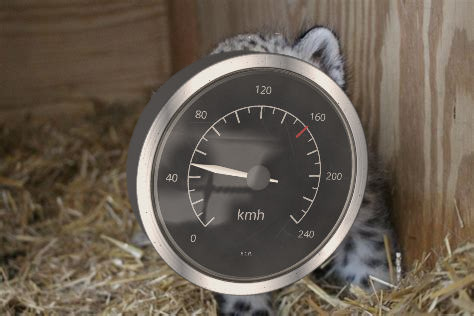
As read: {"value": 50, "unit": "km/h"}
